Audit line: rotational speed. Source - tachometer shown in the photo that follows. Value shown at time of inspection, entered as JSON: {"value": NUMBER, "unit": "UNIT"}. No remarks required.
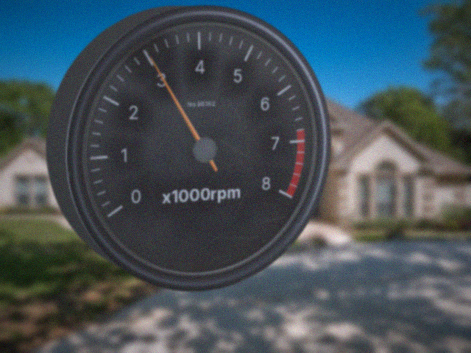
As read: {"value": 3000, "unit": "rpm"}
